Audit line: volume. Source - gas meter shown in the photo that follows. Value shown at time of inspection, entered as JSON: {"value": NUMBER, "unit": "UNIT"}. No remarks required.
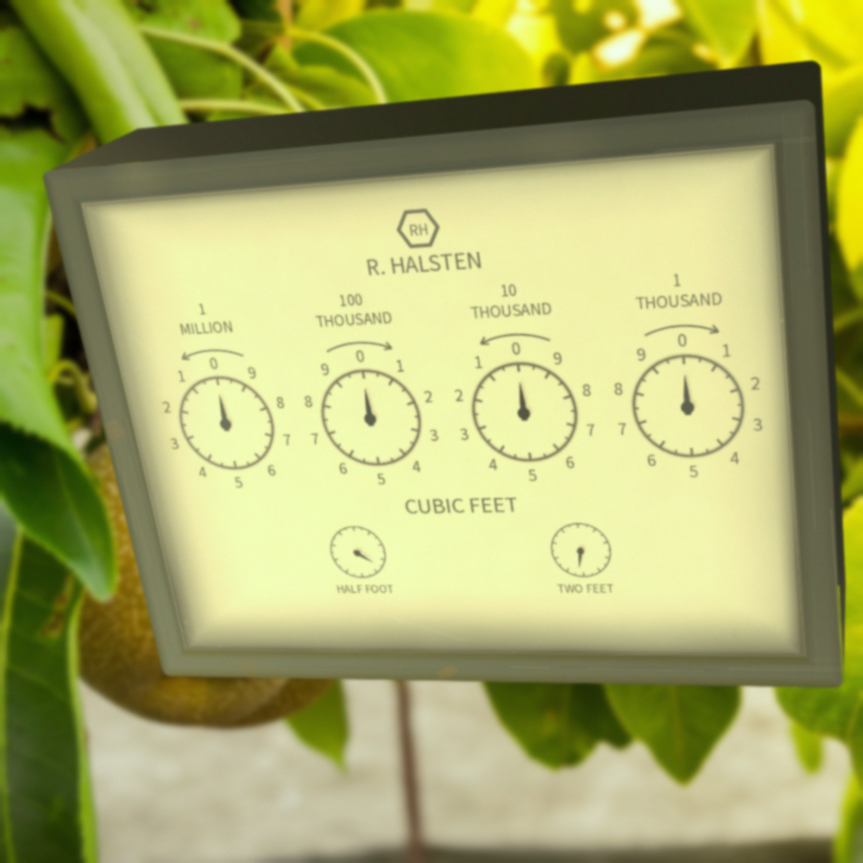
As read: {"value": 0, "unit": "ft³"}
